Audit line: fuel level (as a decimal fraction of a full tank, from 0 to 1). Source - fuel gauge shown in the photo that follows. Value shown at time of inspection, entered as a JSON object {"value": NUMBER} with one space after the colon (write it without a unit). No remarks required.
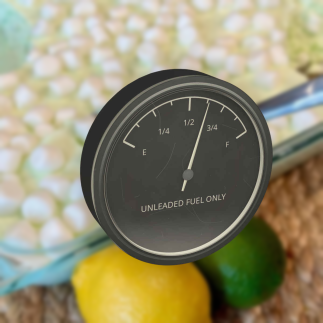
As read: {"value": 0.625}
